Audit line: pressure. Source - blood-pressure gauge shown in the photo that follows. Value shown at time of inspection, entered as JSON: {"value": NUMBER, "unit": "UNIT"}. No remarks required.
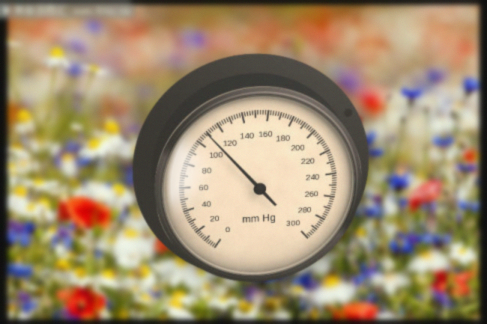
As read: {"value": 110, "unit": "mmHg"}
